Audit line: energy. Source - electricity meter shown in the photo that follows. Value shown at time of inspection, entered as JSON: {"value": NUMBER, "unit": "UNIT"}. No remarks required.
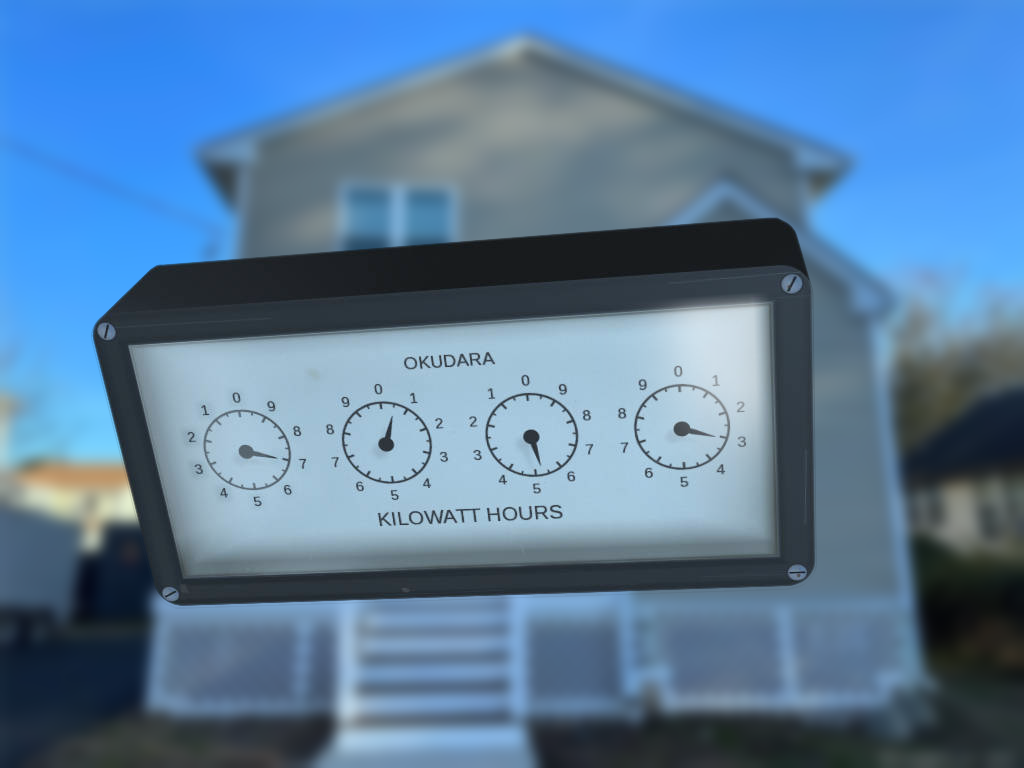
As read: {"value": 7053, "unit": "kWh"}
